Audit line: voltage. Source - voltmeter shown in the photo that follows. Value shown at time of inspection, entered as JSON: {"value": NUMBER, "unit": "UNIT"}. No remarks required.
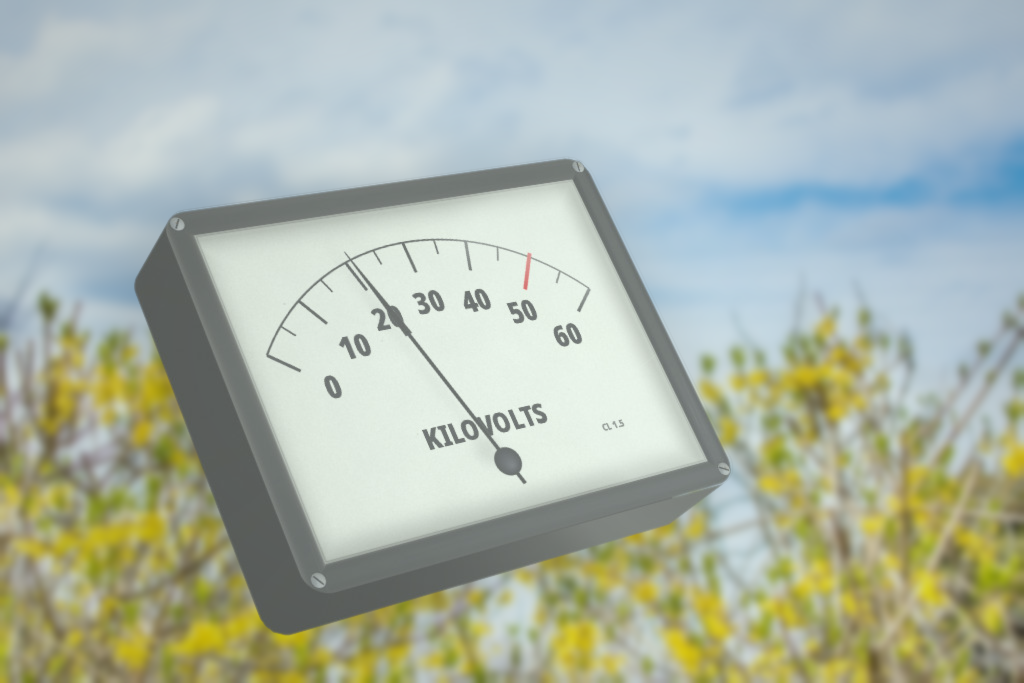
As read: {"value": 20, "unit": "kV"}
